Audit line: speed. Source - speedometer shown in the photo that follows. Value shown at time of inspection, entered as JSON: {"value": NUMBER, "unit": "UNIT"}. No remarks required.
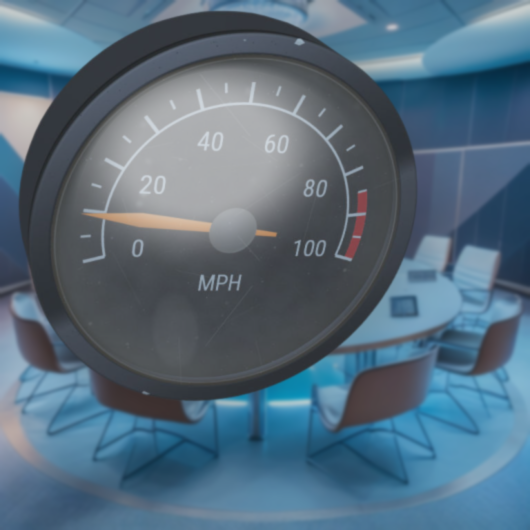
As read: {"value": 10, "unit": "mph"}
